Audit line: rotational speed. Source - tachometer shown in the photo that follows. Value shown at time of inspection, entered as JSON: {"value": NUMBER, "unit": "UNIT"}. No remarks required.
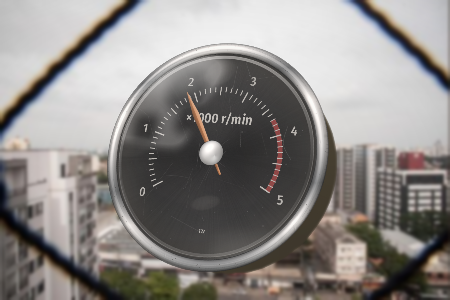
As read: {"value": 1900, "unit": "rpm"}
